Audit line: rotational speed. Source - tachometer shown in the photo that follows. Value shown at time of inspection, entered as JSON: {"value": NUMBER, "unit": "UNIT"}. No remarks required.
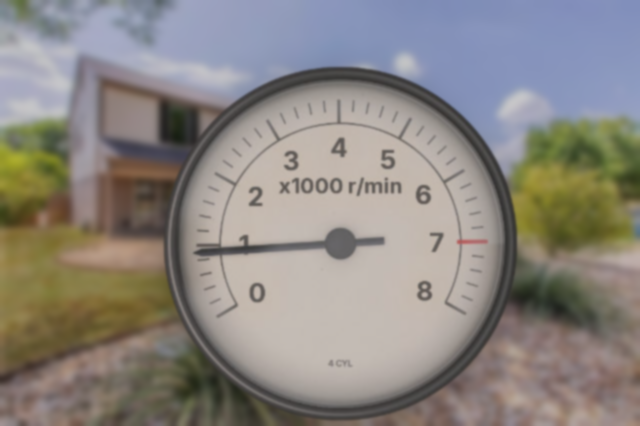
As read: {"value": 900, "unit": "rpm"}
